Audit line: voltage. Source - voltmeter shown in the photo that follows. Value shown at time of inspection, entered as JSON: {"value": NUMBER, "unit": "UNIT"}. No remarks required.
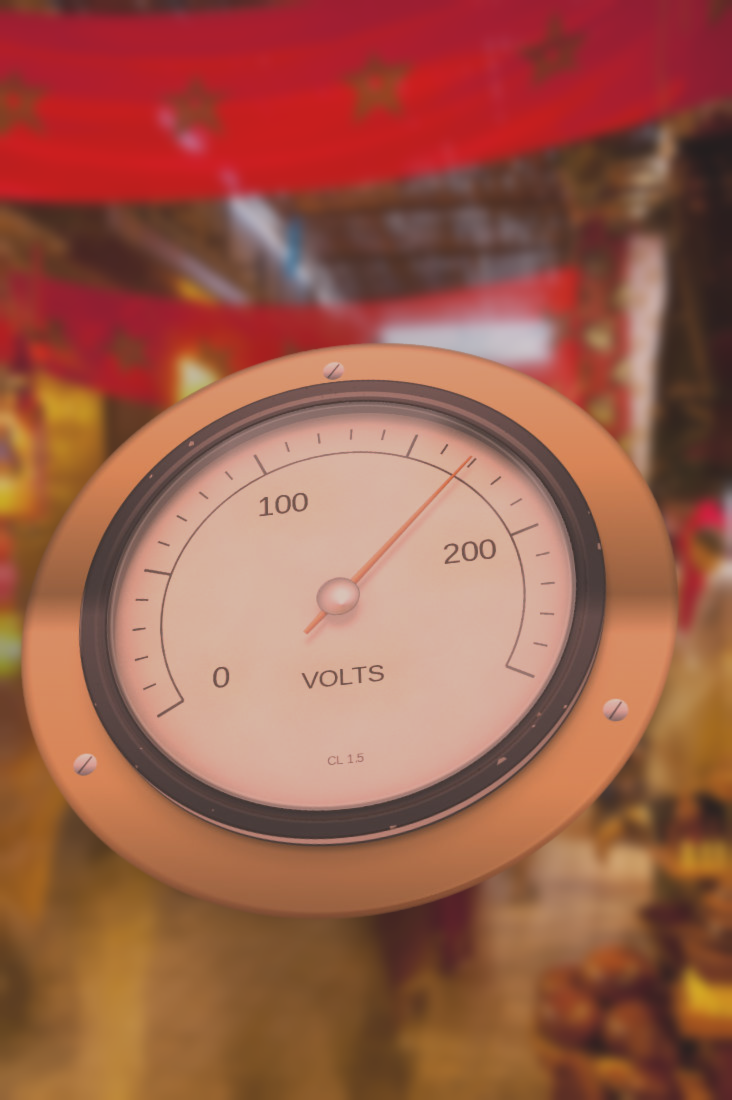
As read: {"value": 170, "unit": "V"}
